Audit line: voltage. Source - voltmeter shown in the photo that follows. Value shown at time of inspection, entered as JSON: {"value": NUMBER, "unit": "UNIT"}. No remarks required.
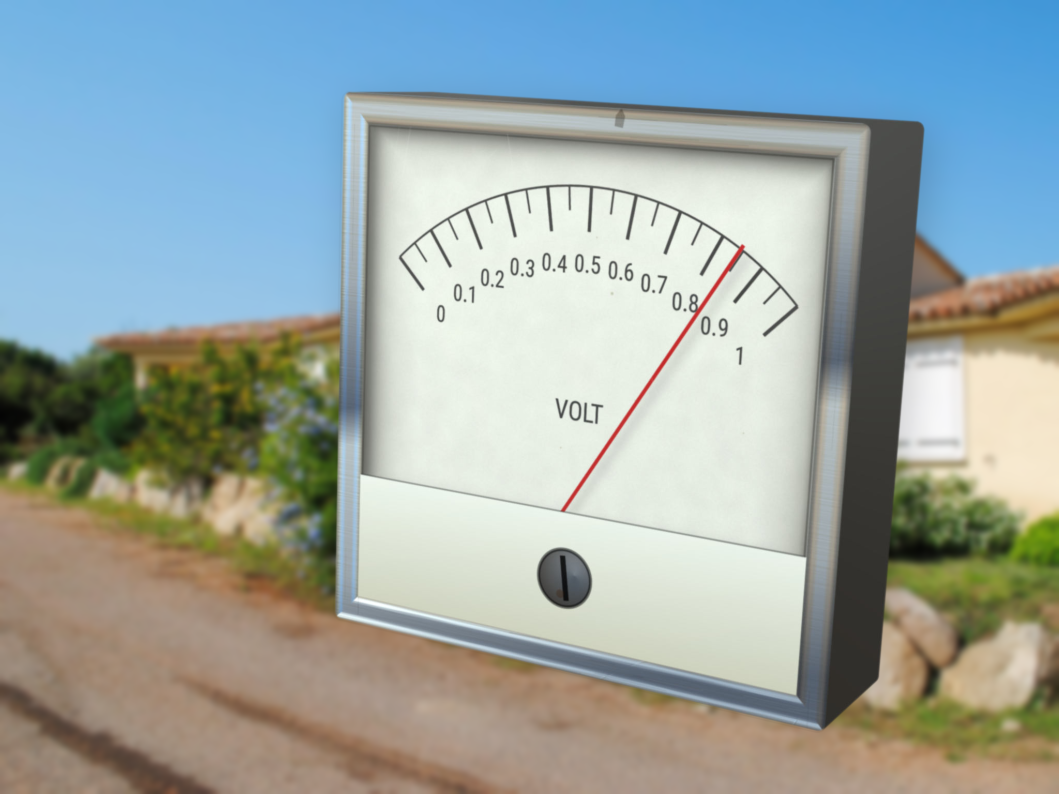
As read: {"value": 0.85, "unit": "V"}
